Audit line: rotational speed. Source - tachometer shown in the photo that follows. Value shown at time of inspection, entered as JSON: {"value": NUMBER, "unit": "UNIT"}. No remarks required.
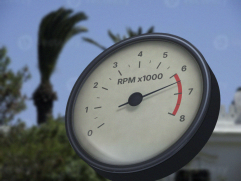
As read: {"value": 6500, "unit": "rpm"}
